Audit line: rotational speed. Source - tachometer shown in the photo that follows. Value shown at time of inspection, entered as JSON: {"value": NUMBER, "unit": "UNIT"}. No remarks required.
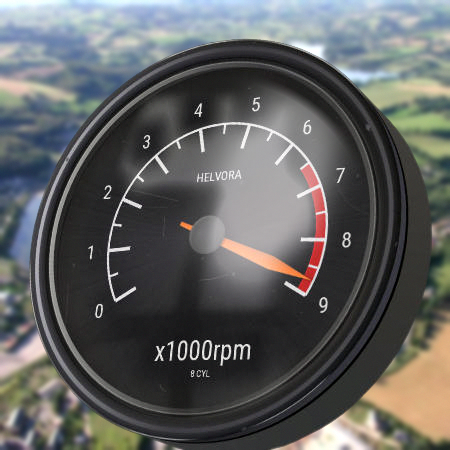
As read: {"value": 8750, "unit": "rpm"}
